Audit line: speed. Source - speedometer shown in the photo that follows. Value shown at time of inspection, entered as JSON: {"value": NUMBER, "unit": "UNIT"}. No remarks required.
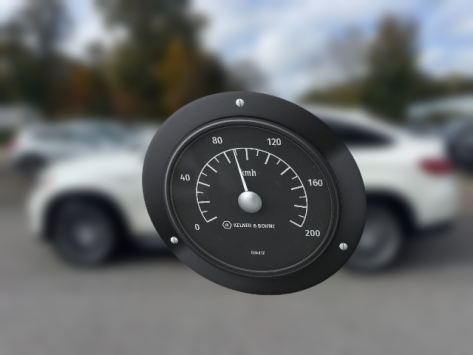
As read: {"value": 90, "unit": "km/h"}
